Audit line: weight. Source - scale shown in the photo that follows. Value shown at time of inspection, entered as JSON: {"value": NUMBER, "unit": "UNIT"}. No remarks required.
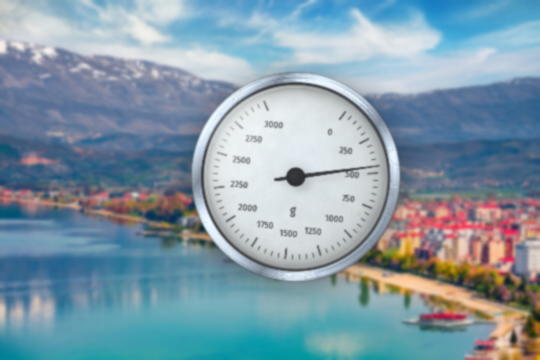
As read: {"value": 450, "unit": "g"}
